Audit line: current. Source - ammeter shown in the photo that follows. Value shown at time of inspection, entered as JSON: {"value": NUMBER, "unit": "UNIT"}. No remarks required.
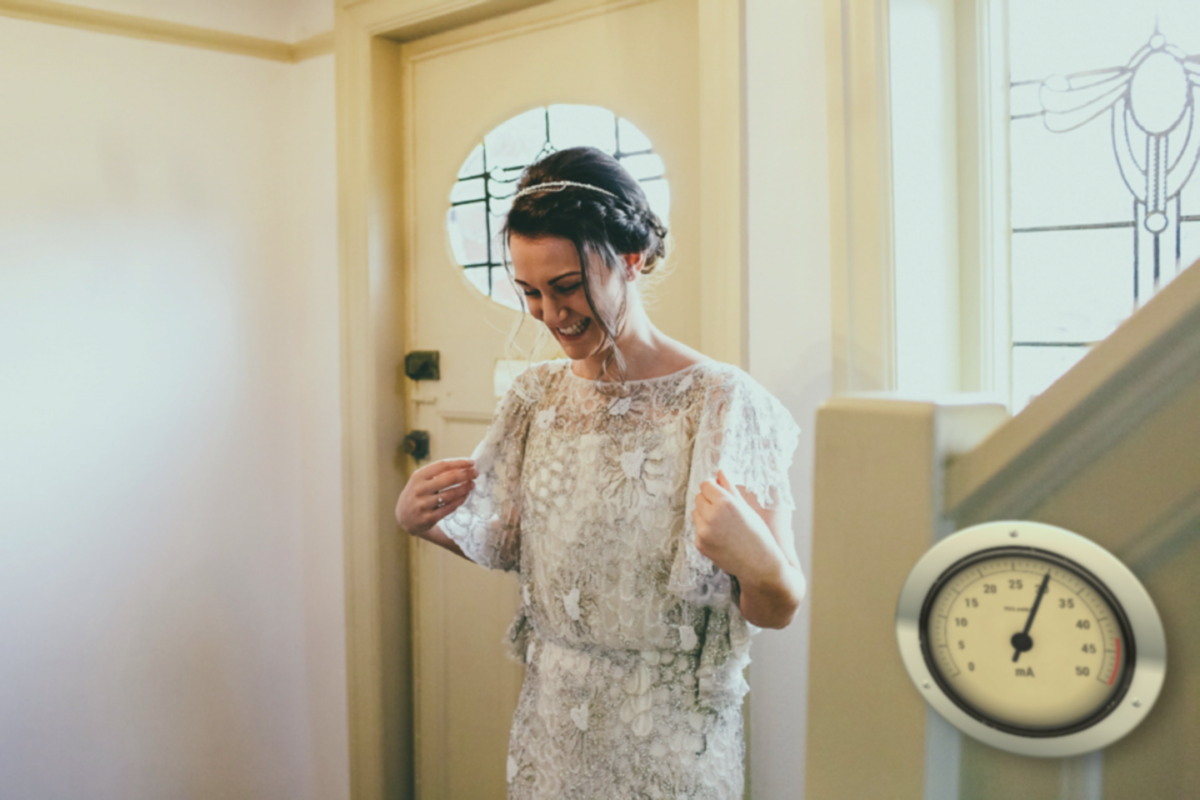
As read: {"value": 30, "unit": "mA"}
